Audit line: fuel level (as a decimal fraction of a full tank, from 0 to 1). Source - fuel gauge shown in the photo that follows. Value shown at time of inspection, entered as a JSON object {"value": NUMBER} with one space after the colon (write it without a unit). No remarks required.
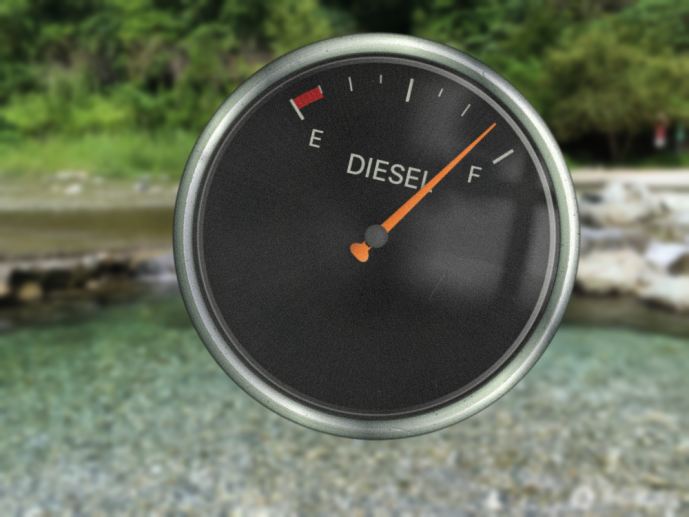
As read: {"value": 0.875}
